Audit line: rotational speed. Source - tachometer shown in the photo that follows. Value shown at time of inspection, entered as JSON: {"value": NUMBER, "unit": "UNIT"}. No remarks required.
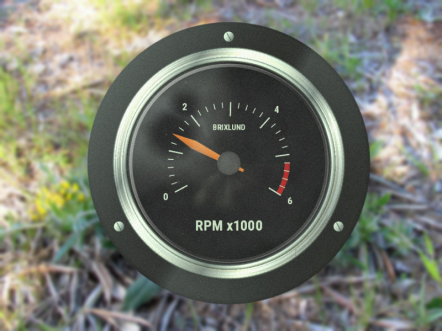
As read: {"value": 1400, "unit": "rpm"}
